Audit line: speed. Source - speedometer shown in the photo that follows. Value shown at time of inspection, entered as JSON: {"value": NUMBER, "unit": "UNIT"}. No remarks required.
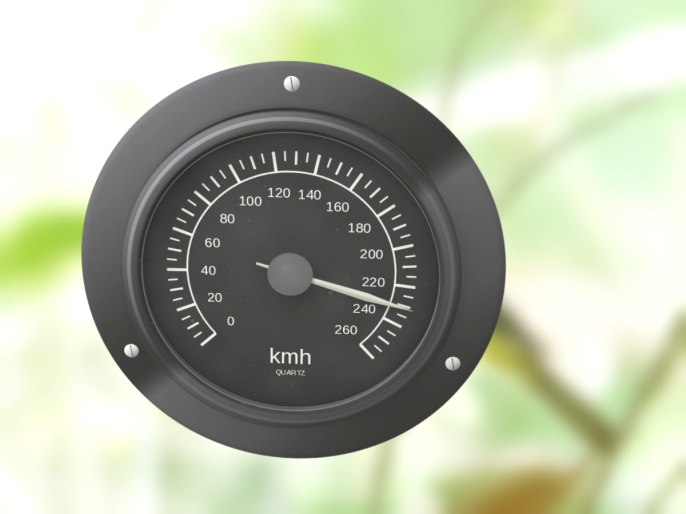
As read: {"value": 230, "unit": "km/h"}
